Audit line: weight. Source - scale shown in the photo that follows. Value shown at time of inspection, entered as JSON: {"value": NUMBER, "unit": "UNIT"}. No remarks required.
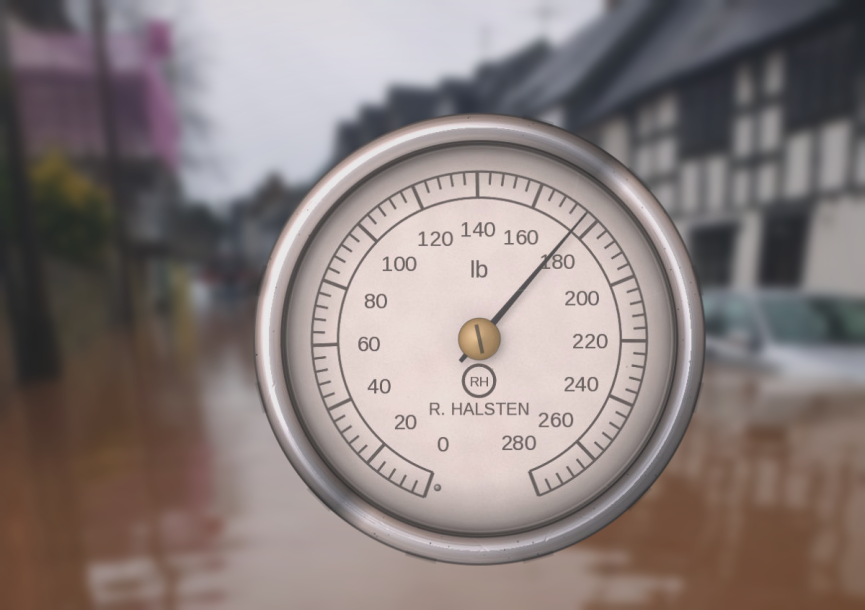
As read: {"value": 176, "unit": "lb"}
